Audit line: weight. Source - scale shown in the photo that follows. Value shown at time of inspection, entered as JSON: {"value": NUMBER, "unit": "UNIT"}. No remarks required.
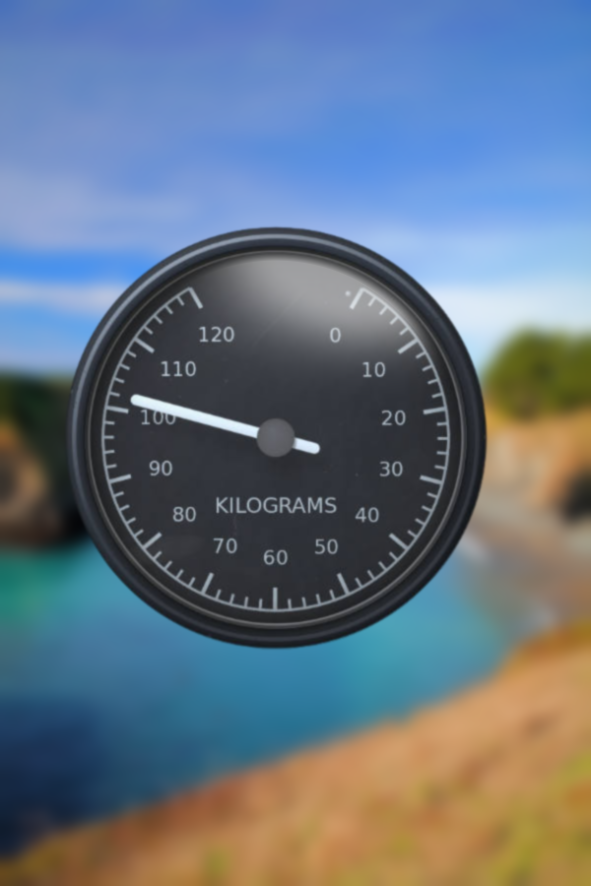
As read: {"value": 102, "unit": "kg"}
